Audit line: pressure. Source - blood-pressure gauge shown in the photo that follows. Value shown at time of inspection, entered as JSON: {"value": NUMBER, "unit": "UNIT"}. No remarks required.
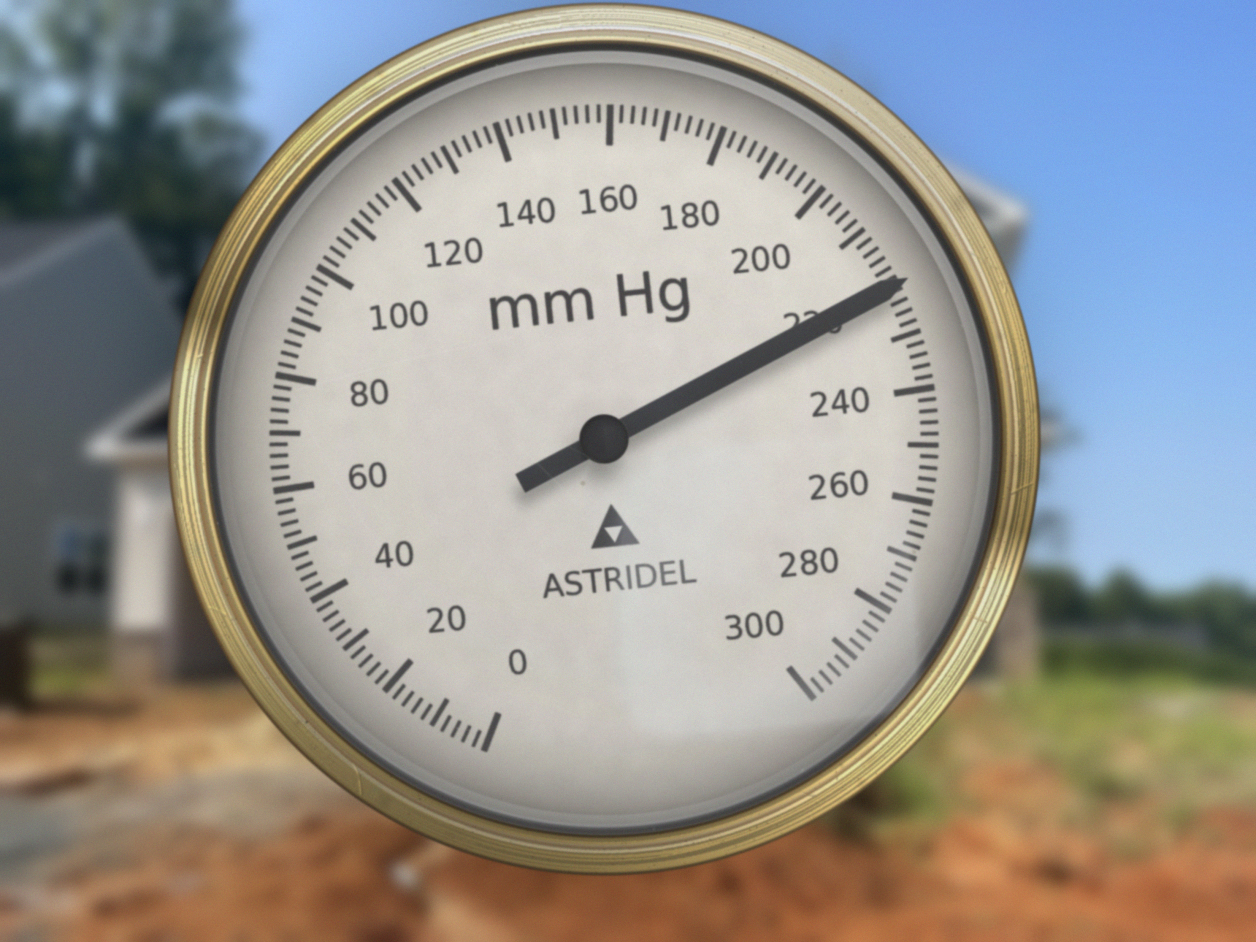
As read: {"value": 221, "unit": "mmHg"}
